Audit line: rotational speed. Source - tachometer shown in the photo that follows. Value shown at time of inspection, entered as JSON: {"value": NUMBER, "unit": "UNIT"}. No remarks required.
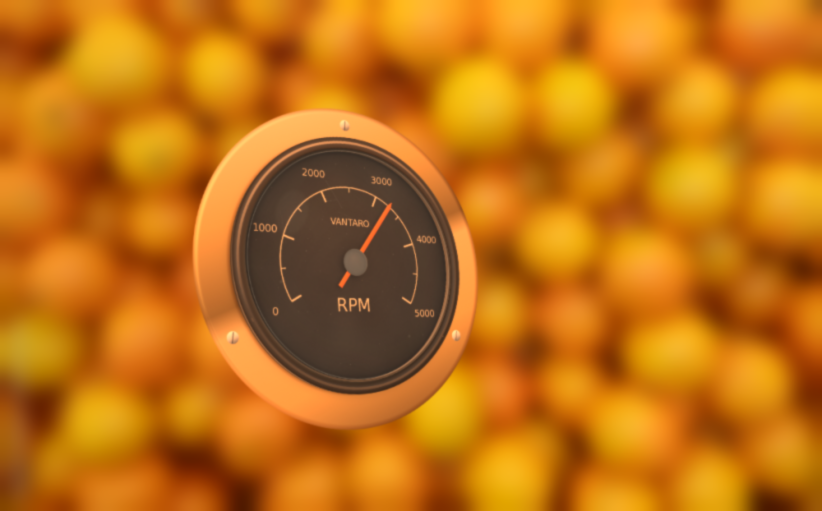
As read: {"value": 3250, "unit": "rpm"}
